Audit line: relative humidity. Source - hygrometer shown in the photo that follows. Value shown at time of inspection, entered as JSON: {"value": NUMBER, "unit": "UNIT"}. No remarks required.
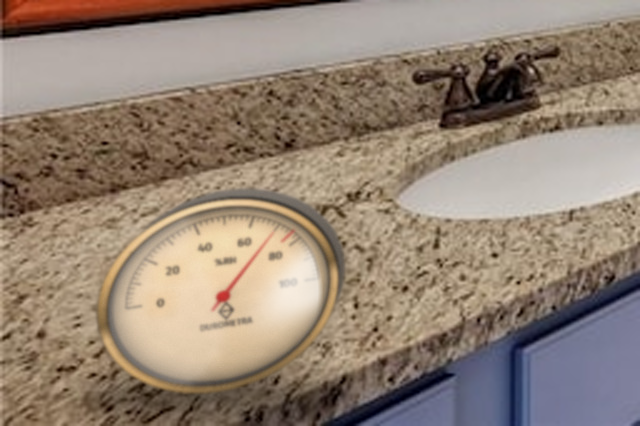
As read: {"value": 70, "unit": "%"}
